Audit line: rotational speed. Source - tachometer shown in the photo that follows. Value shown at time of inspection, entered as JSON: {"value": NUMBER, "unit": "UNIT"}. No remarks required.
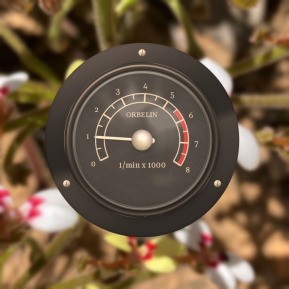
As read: {"value": 1000, "unit": "rpm"}
